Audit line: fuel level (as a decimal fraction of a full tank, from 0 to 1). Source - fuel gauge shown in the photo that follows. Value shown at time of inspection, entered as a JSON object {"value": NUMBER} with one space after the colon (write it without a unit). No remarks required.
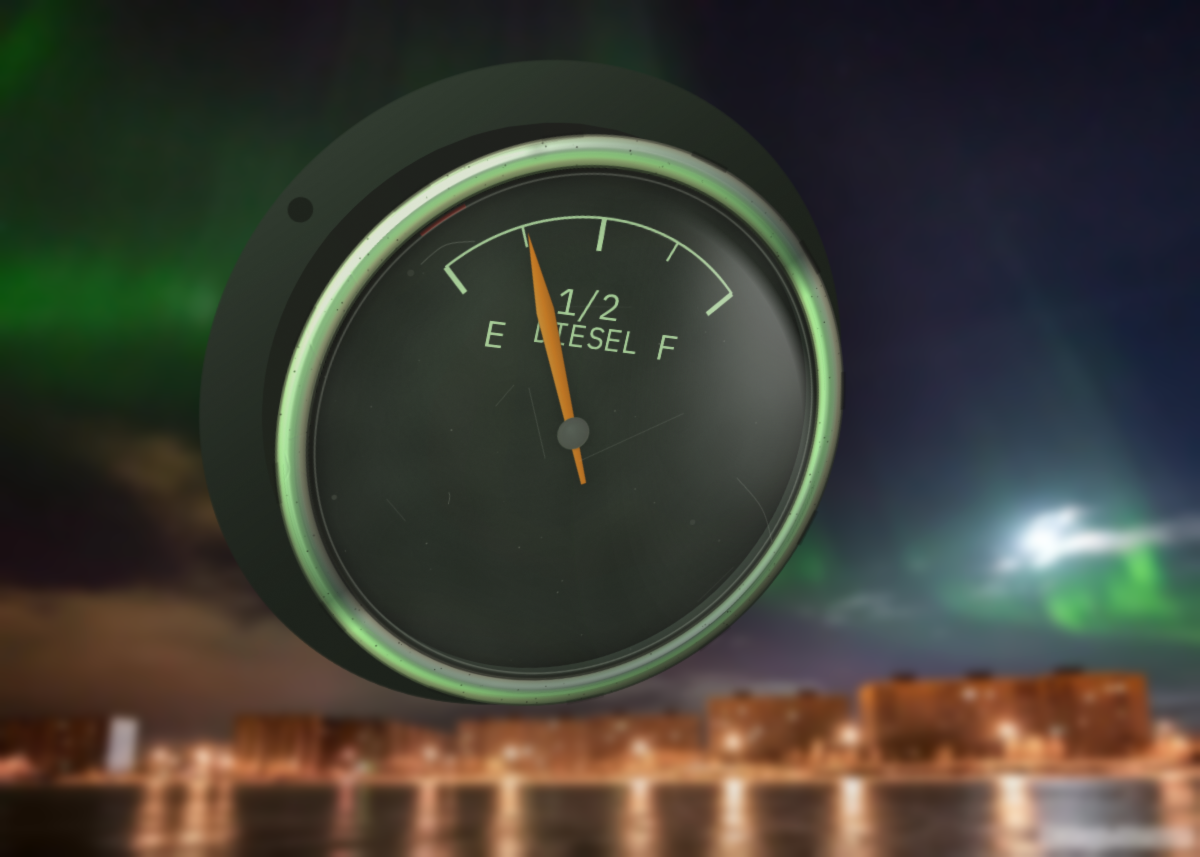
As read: {"value": 0.25}
